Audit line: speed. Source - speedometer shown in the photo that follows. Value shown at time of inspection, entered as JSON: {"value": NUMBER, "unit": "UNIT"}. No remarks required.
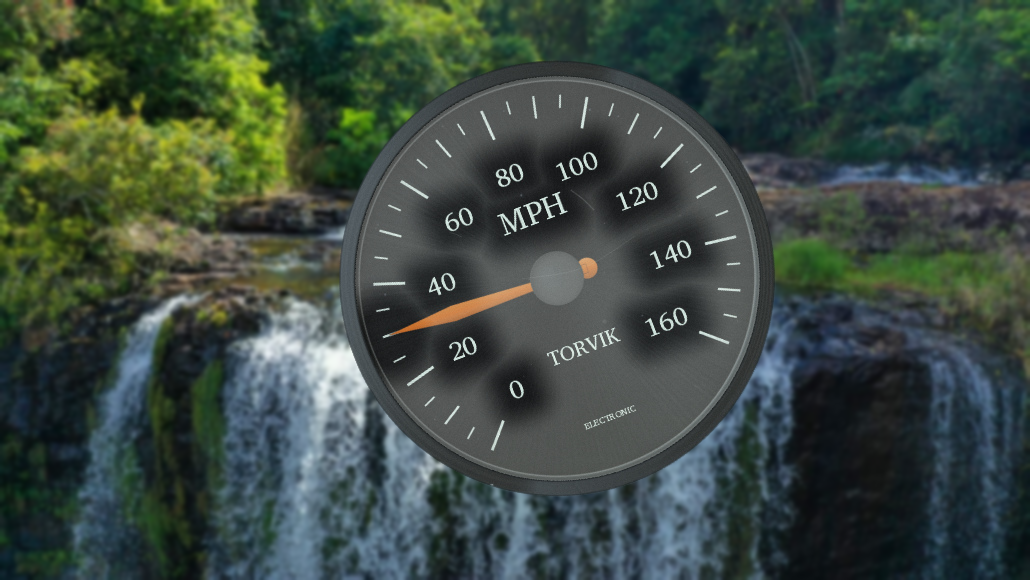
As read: {"value": 30, "unit": "mph"}
